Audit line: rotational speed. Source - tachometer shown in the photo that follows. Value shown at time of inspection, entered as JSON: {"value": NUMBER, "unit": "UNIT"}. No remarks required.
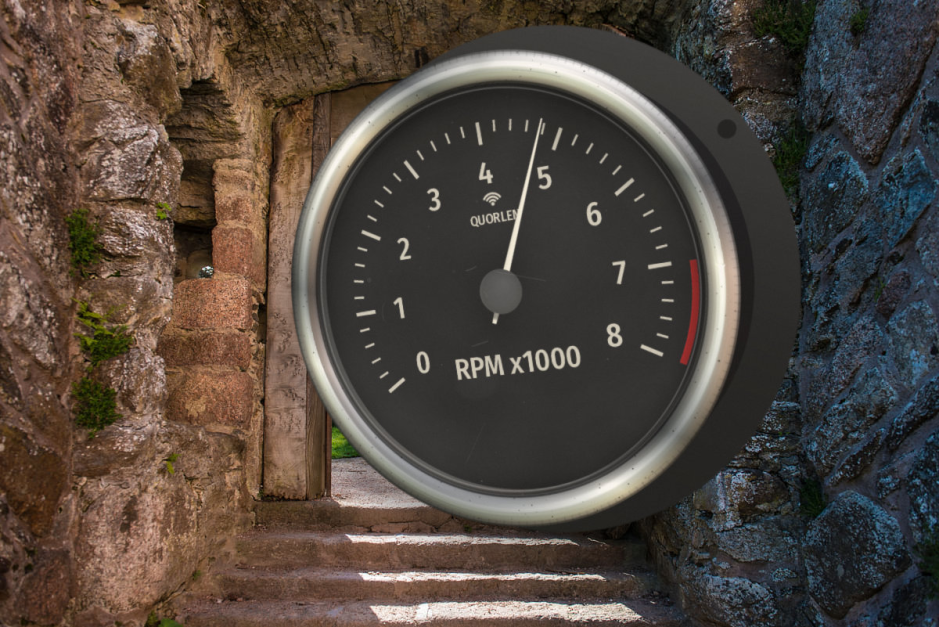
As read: {"value": 4800, "unit": "rpm"}
